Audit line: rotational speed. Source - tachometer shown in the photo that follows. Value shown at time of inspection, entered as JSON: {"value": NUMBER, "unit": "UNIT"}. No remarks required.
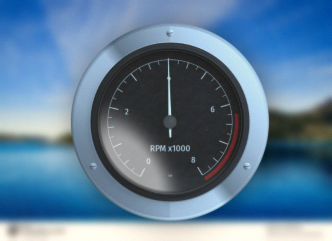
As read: {"value": 4000, "unit": "rpm"}
